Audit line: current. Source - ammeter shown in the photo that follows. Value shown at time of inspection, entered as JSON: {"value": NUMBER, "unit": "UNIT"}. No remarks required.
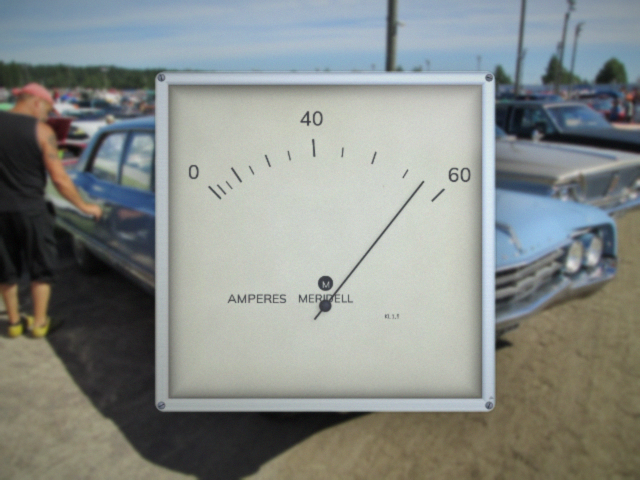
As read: {"value": 57.5, "unit": "A"}
